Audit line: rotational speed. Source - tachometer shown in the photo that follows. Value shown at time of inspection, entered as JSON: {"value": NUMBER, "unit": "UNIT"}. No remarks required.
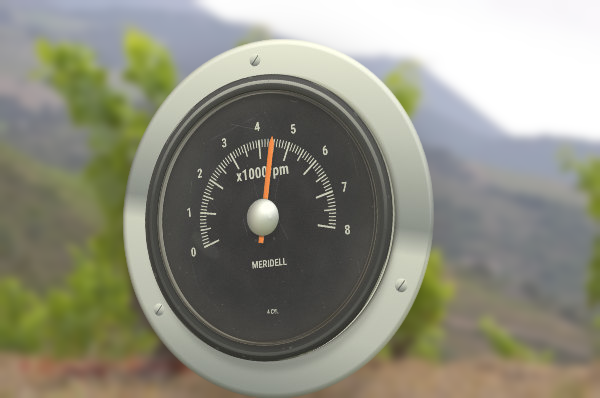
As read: {"value": 4500, "unit": "rpm"}
